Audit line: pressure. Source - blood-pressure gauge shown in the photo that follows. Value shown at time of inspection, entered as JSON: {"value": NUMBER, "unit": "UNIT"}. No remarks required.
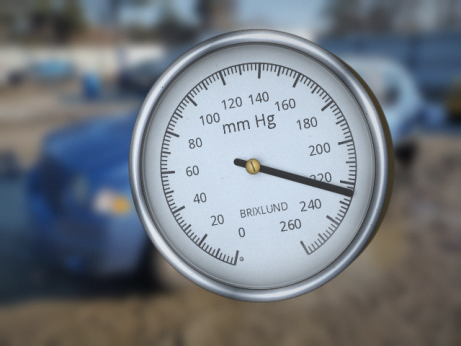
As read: {"value": 224, "unit": "mmHg"}
